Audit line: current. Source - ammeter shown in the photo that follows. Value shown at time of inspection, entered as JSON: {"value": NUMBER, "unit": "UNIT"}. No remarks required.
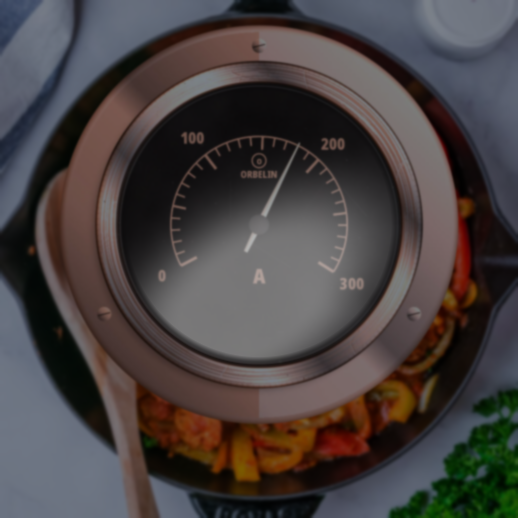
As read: {"value": 180, "unit": "A"}
